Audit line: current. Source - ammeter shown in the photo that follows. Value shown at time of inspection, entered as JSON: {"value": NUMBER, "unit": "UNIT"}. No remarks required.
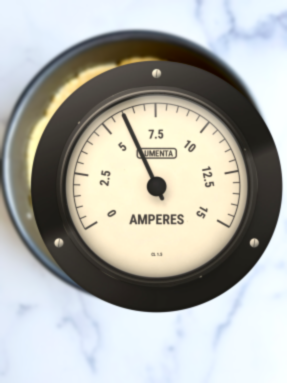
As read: {"value": 6, "unit": "A"}
